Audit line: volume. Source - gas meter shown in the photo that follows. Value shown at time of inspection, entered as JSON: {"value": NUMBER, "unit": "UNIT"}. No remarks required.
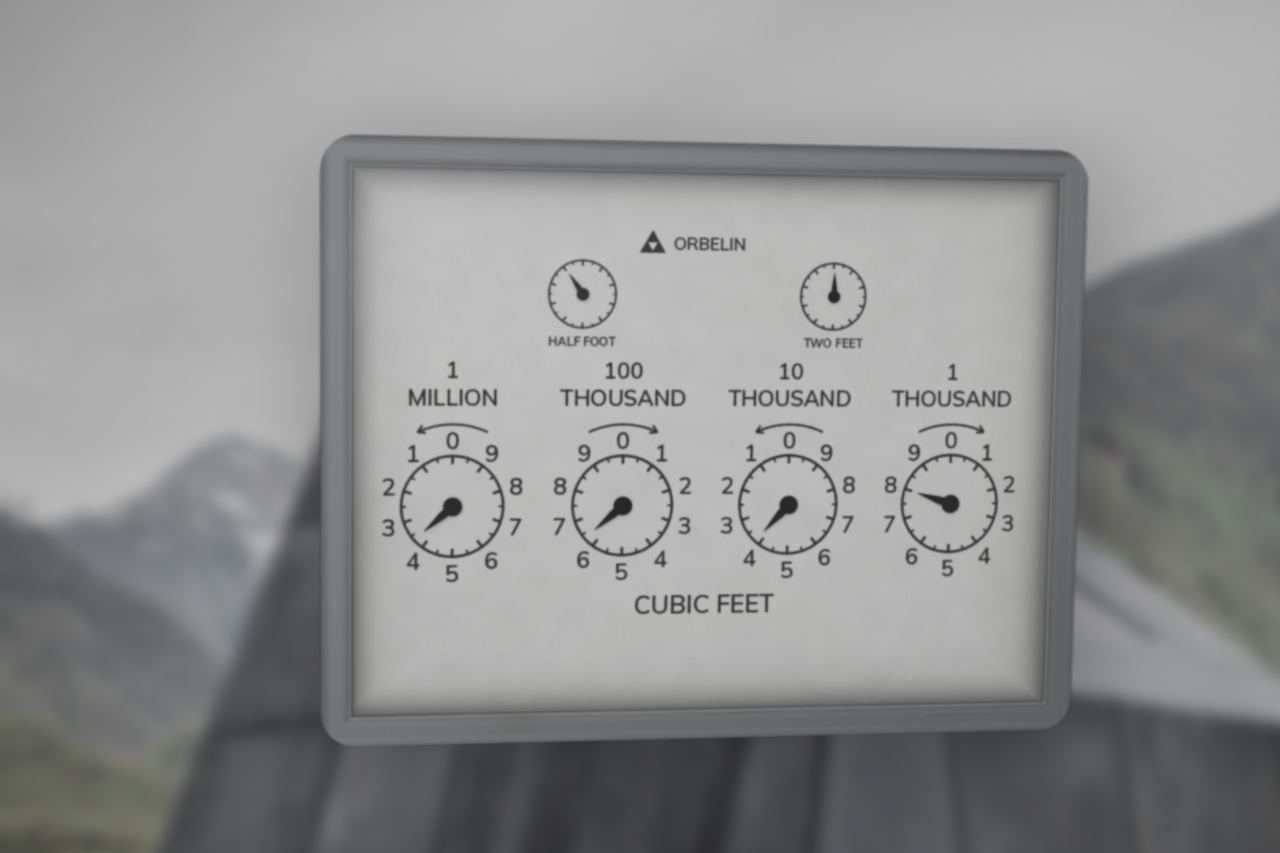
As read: {"value": 363800, "unit": "ft³"}
